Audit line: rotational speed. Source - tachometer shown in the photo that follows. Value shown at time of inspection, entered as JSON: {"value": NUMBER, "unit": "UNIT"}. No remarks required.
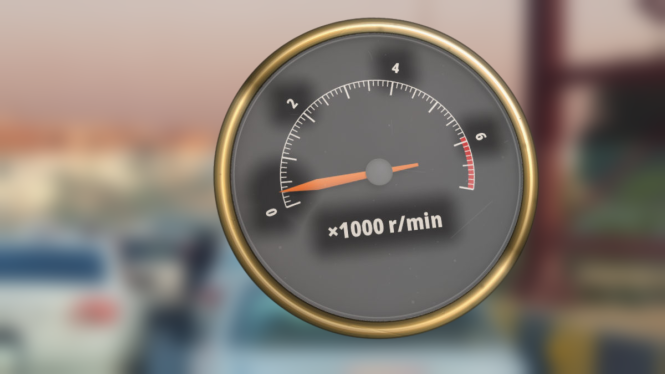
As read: {"value": 300, "unit": "rpm"}
